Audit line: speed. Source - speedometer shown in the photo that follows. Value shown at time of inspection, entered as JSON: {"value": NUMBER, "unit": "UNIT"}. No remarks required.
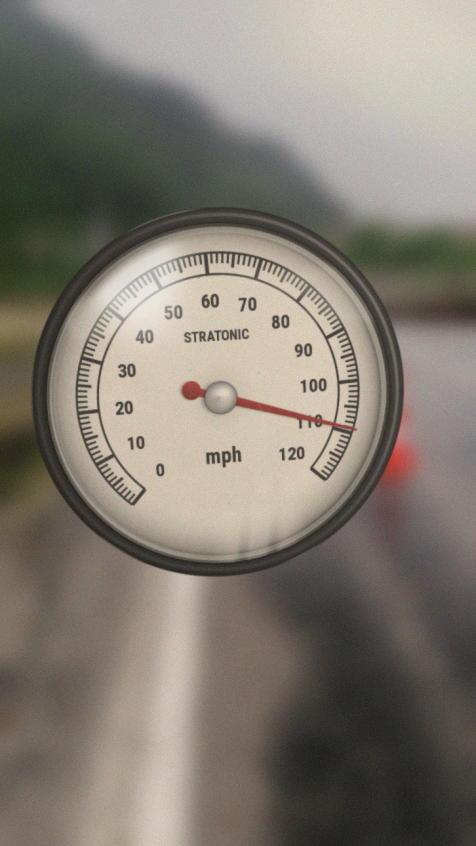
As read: {"value": 109, "unit": "mph"}
